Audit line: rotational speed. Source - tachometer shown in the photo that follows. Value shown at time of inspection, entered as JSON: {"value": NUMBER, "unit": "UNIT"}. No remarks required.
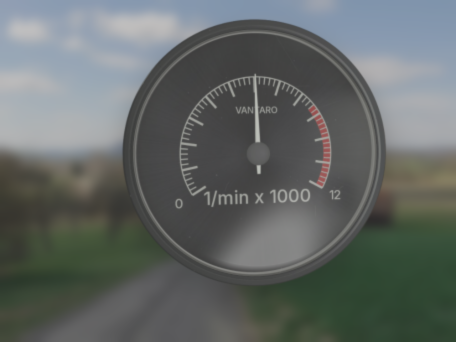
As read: {"value": 6000, "unit": "rpm"}
